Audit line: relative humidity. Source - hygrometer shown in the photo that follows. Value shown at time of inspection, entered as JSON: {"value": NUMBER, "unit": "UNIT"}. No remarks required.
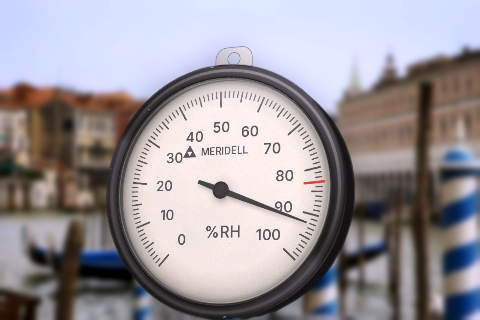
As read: {"value": 92, "unit": "%"}
